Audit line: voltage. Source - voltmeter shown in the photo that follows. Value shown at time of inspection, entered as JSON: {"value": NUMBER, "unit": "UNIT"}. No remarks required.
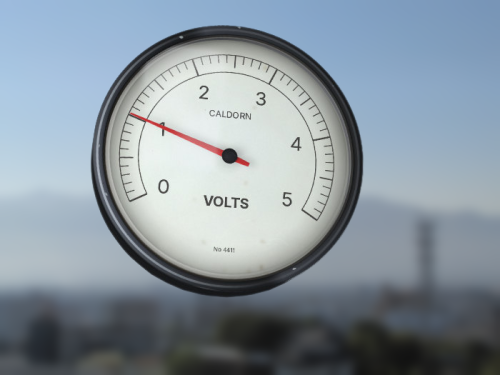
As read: {"value": 1, "unit": "V"}
